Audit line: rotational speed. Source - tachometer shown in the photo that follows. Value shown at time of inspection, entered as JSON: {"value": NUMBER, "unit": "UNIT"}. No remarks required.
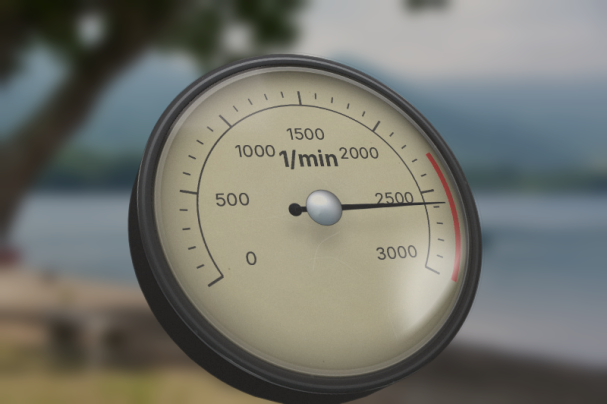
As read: {"value": 2600, "unit": "rpm"}
